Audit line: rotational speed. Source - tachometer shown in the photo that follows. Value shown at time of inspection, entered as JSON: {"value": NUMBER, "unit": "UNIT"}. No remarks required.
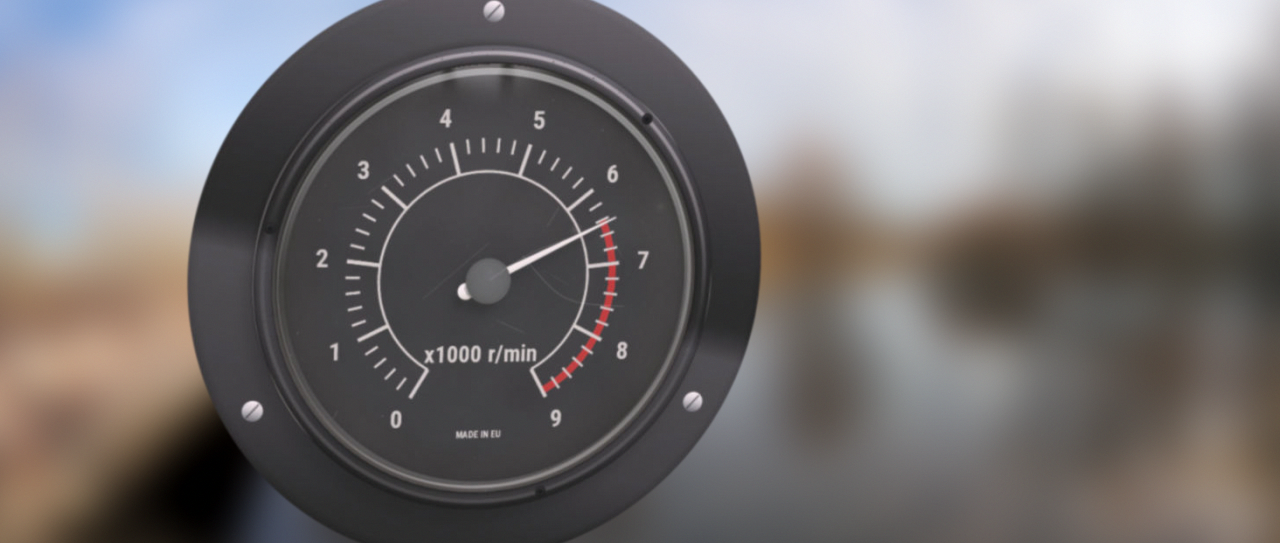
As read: {"value": 6400, "unit": "rpm"}
